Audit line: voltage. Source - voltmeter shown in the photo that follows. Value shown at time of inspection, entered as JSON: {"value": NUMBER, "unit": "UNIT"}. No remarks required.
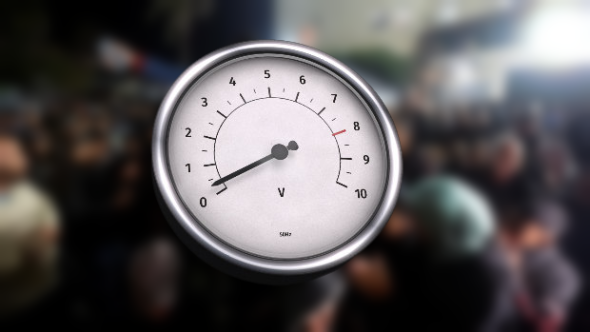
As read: {"value": 0.25, "unit": "V"}
